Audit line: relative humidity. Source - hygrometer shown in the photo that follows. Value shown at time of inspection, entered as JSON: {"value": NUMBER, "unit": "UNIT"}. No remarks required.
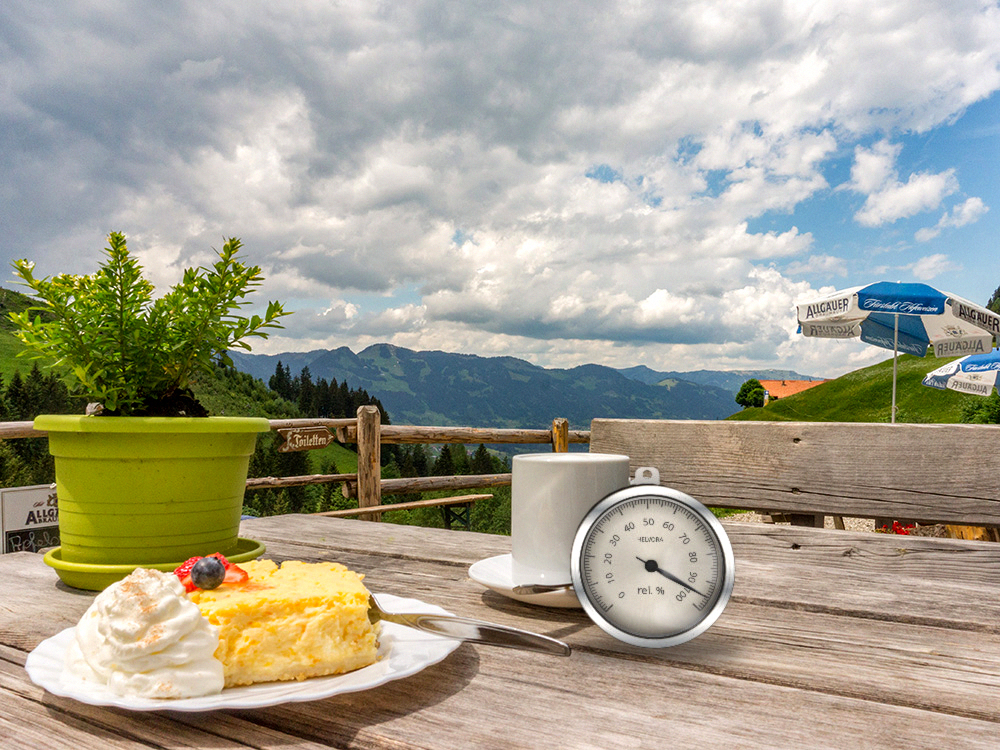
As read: {"value": 95, "unit": "%"}
